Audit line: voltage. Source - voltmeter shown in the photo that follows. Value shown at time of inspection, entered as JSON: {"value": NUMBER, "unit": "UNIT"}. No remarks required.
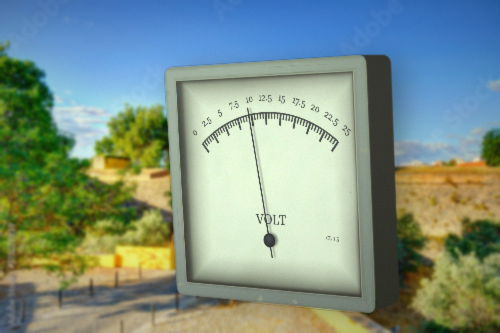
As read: {"value": 10, "unit": "V"}
